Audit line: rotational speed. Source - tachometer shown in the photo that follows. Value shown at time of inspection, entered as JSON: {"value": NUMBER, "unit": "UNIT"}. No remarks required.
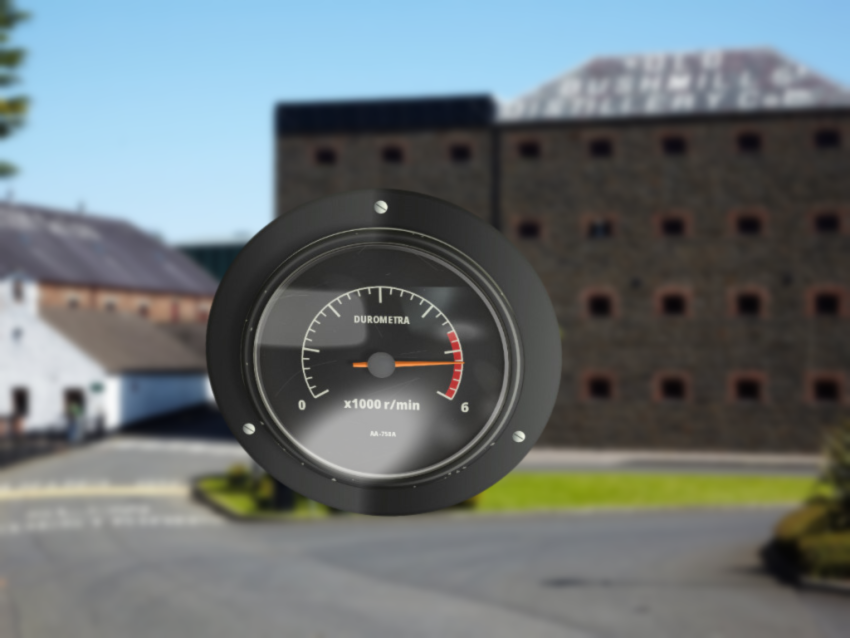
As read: {"value": 5200, "unit": "rpm"}
